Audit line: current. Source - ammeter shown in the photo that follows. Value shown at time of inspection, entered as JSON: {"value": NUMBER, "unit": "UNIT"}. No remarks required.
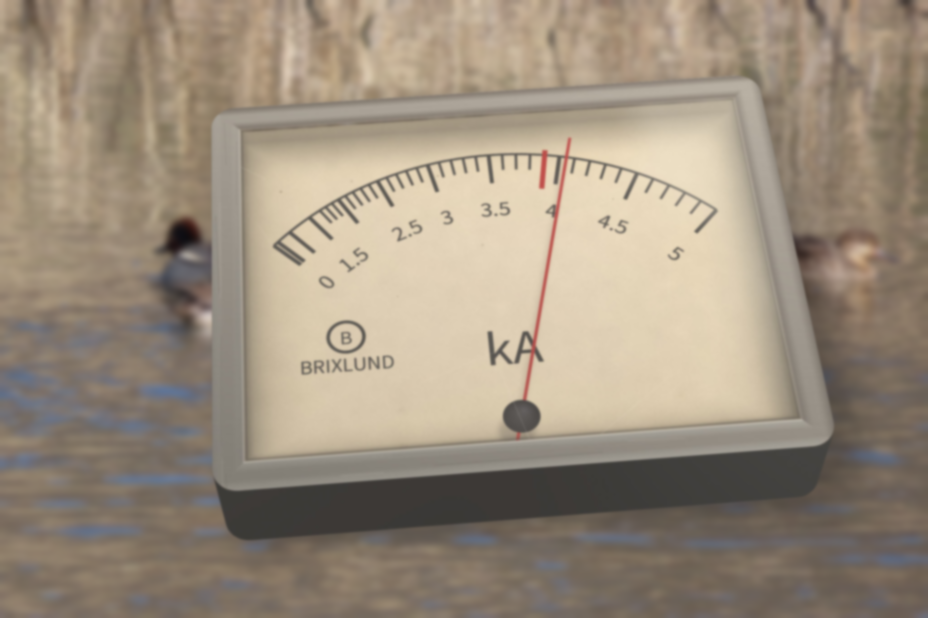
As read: {"value": 4.05, "unit": "kA"}
